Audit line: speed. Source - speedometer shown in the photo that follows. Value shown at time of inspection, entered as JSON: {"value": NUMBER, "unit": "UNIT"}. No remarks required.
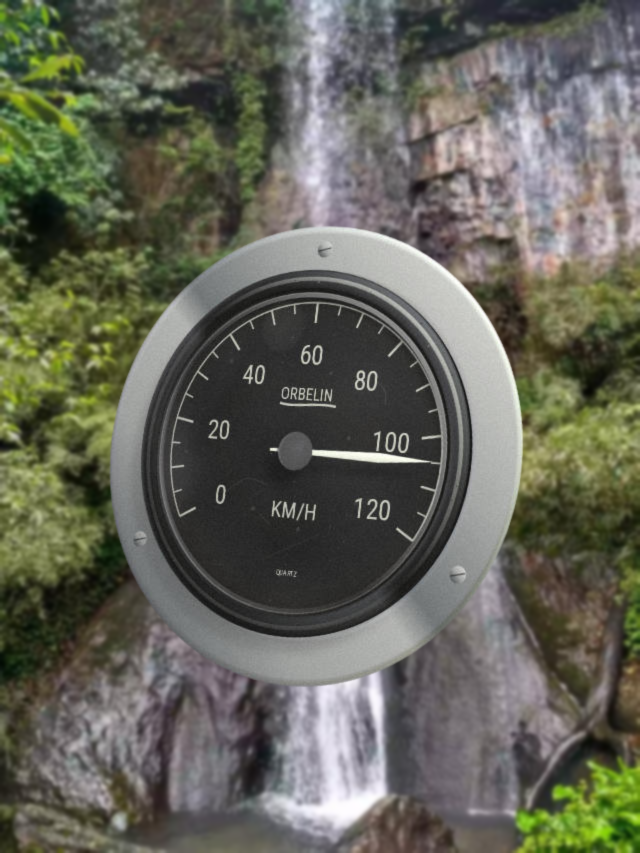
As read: {"value": 105, "unit": "km/h"}
